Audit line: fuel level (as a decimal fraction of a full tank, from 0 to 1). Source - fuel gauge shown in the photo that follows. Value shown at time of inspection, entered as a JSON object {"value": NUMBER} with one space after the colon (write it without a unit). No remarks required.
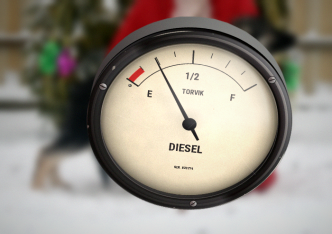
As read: {"value": 0.25}
